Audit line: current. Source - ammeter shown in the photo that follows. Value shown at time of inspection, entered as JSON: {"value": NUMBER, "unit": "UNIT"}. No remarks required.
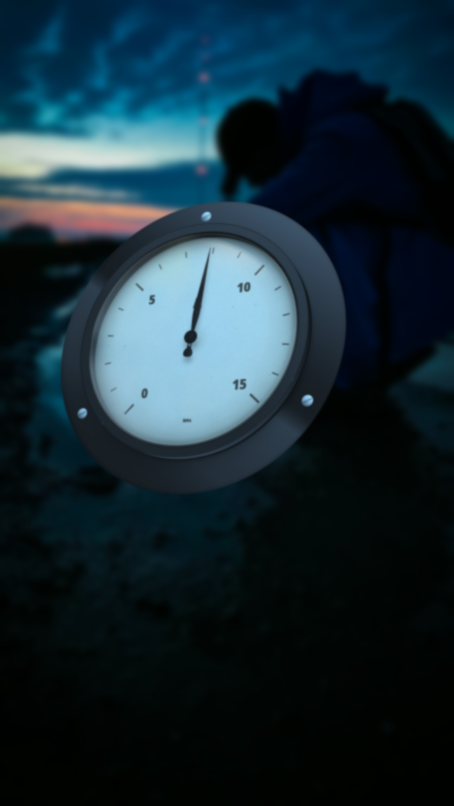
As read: {"value": 8, "unit": "A"}
